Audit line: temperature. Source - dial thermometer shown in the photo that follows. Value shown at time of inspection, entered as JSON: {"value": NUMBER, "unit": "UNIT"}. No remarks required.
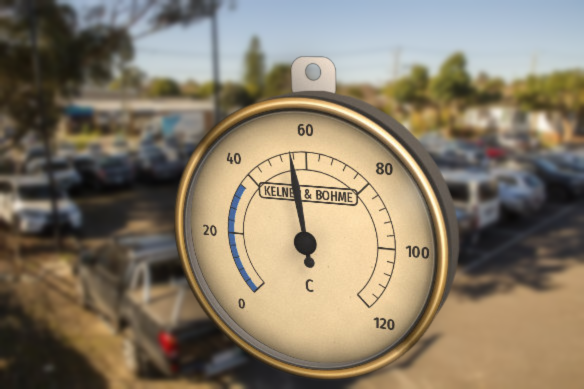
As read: {"value": 56, "unit": "°C"}
